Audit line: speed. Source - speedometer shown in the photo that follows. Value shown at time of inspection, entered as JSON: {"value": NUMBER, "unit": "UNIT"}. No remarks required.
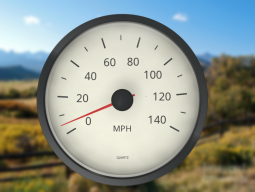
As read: {"value": 5, "unit": "mph"}
